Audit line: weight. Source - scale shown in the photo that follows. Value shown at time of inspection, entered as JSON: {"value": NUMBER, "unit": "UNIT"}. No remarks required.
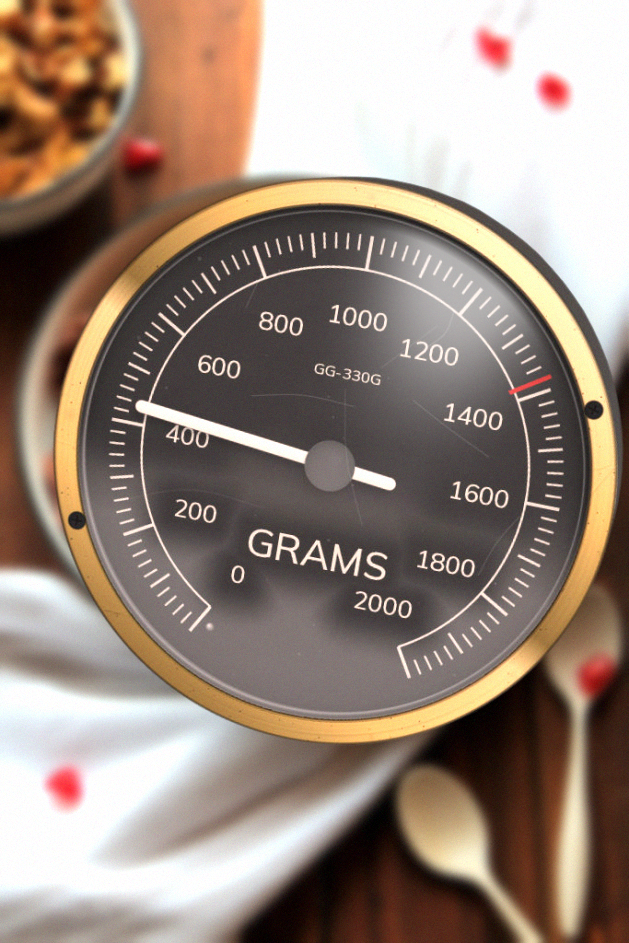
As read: {"value": 440, "unit": "g"}
